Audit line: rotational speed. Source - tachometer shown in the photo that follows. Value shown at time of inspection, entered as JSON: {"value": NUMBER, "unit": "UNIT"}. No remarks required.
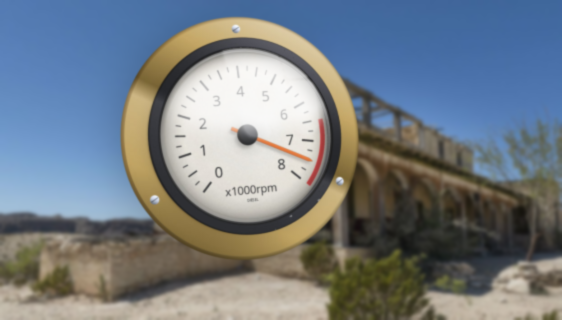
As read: {"value": 7500, "unit": "rpm"}
